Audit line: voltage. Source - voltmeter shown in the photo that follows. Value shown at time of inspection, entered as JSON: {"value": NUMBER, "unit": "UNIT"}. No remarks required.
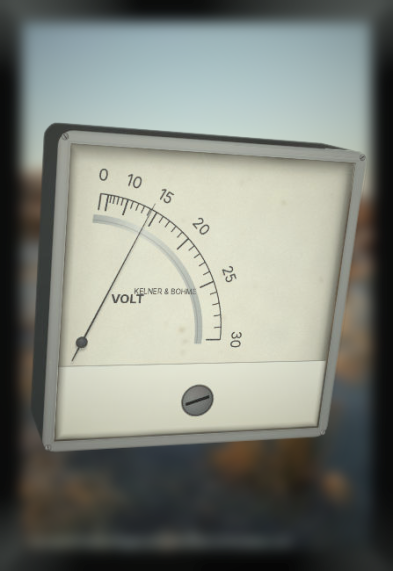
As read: {"value": 14, "unit": "V"}
